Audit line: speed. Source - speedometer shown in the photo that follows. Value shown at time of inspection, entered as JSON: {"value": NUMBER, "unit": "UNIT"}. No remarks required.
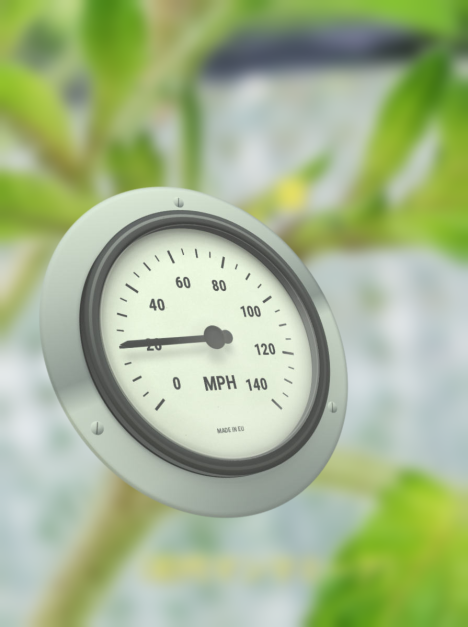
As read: {"value": 20, "unit": "mph"}
